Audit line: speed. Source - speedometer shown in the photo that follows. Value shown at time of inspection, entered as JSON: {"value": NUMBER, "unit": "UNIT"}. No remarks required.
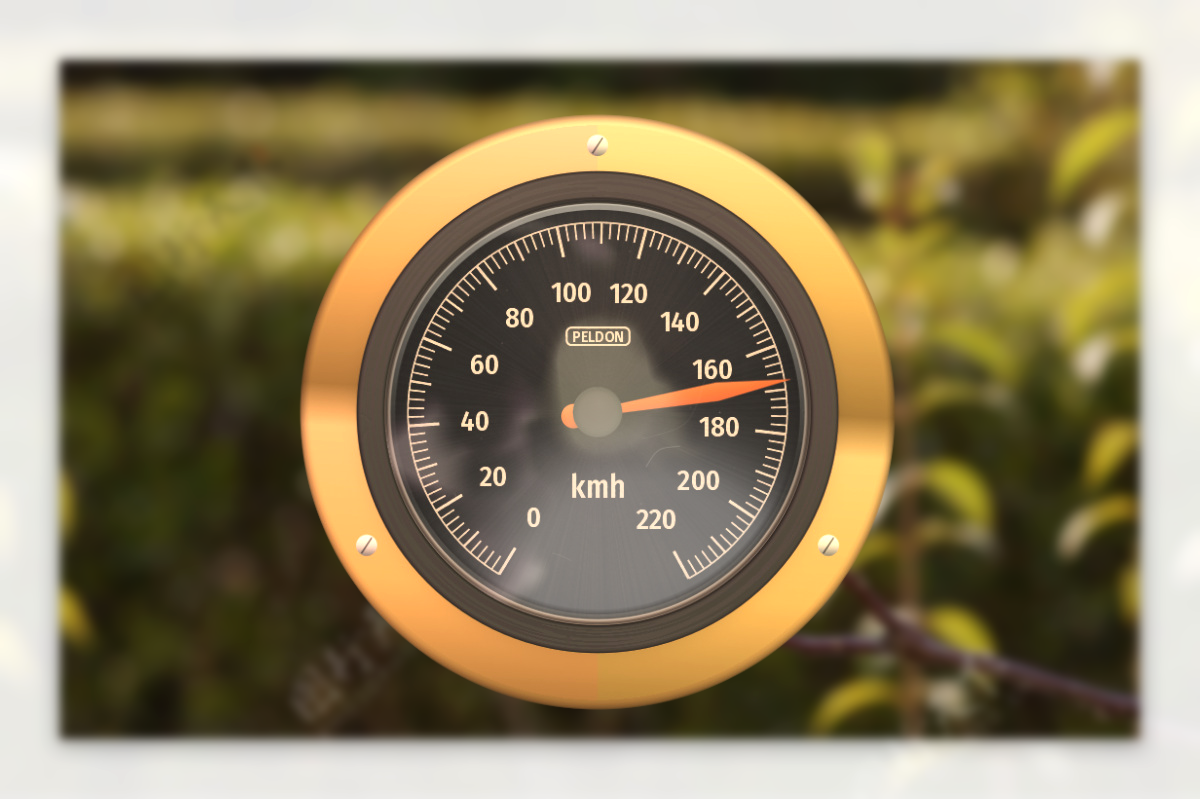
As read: {"value": 168, "unit": "km/h"}
